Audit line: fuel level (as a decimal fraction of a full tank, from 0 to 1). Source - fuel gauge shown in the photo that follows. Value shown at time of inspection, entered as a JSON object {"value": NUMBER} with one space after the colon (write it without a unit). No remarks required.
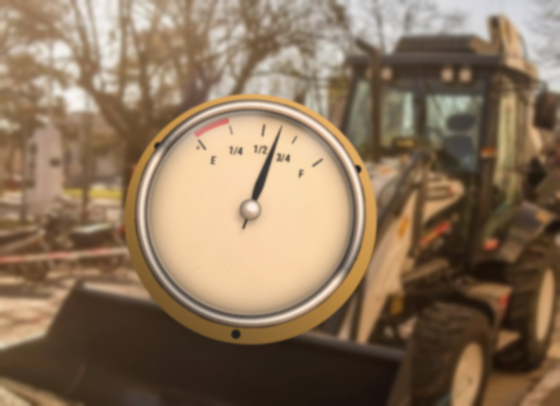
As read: {"value": 0.625}
